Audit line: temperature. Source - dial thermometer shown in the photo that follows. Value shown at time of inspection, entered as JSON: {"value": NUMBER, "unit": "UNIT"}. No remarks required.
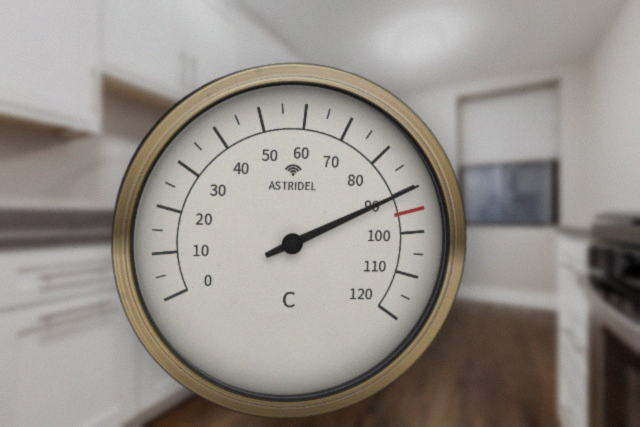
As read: {"value": 90, "unit": "°C"}
